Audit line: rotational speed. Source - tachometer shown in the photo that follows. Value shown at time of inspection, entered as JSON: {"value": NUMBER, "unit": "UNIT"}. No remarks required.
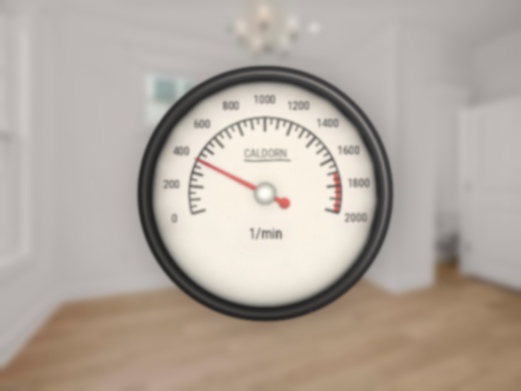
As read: {"value": 400, "unit": "rpm"}
